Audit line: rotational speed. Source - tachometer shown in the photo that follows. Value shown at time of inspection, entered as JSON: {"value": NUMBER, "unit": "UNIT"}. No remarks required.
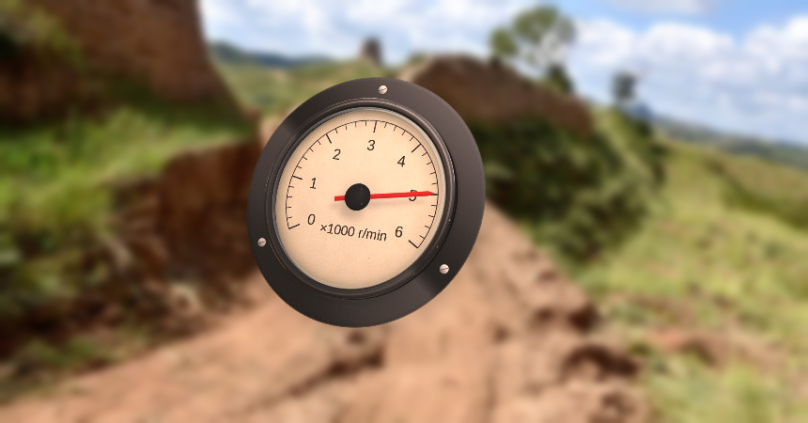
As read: {"value": 5000, "unit": "rpm"}
